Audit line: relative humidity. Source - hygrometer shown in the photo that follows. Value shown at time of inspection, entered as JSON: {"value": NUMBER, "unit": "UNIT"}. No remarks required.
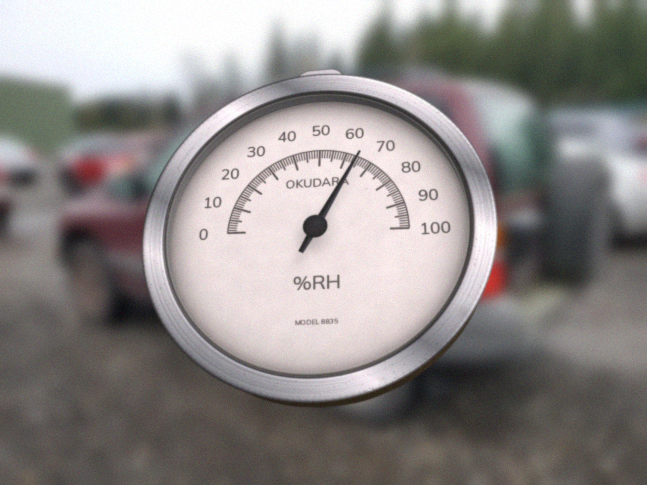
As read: {"value": 65, "unit": "%"}
